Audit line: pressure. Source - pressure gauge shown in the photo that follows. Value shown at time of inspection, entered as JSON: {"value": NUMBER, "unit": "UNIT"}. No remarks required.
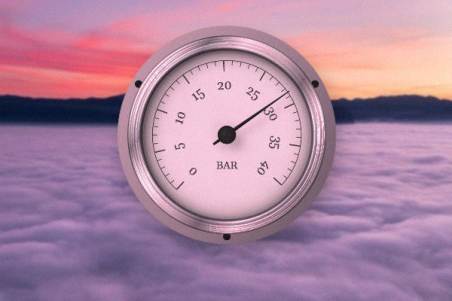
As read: {"value": 28.5, "unit": "bar"}
